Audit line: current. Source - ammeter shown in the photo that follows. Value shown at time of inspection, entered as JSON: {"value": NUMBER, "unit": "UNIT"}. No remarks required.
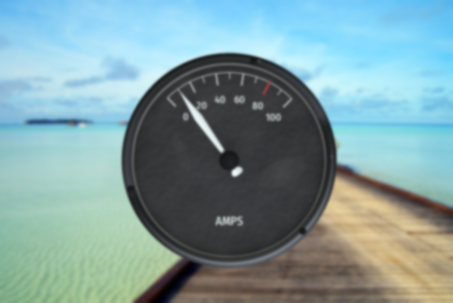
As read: {"value": 10, "unit": "A"}
